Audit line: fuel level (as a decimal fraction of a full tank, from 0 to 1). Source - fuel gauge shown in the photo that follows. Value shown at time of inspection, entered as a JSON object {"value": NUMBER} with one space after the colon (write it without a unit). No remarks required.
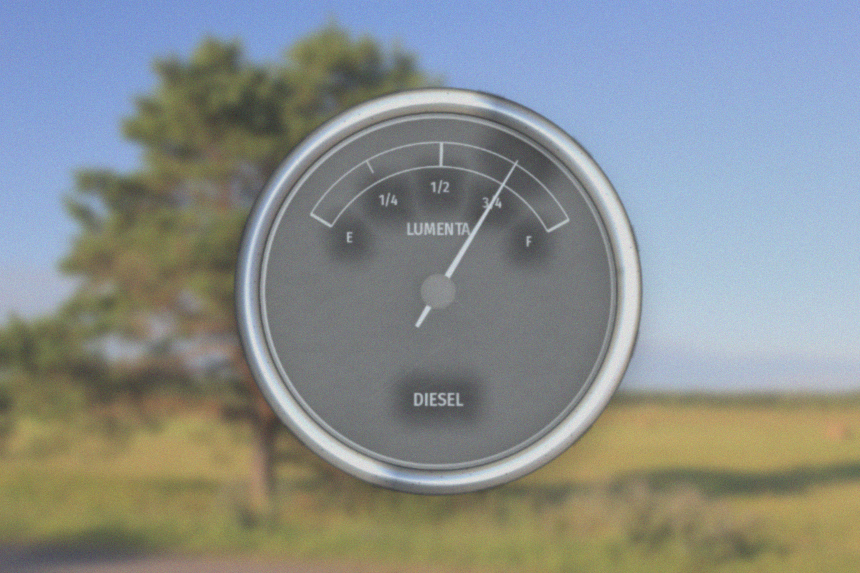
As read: {"value": 0.75}
